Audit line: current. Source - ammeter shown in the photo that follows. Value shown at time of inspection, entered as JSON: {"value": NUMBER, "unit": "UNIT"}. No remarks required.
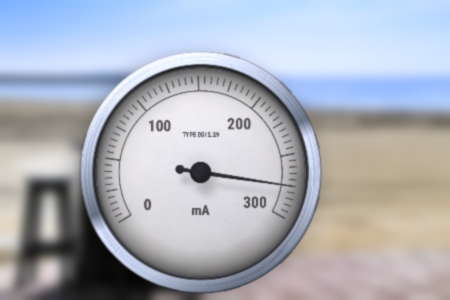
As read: {"value": 275, "unit": "mA"}
